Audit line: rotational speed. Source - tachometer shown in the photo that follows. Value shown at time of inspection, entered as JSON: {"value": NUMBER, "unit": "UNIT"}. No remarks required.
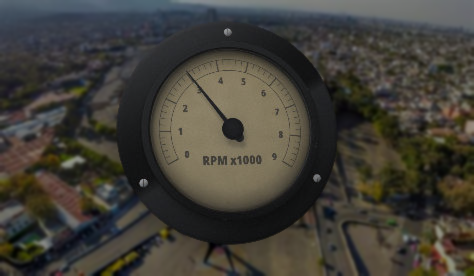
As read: {"value": 3000, "unit": "rpm"}
